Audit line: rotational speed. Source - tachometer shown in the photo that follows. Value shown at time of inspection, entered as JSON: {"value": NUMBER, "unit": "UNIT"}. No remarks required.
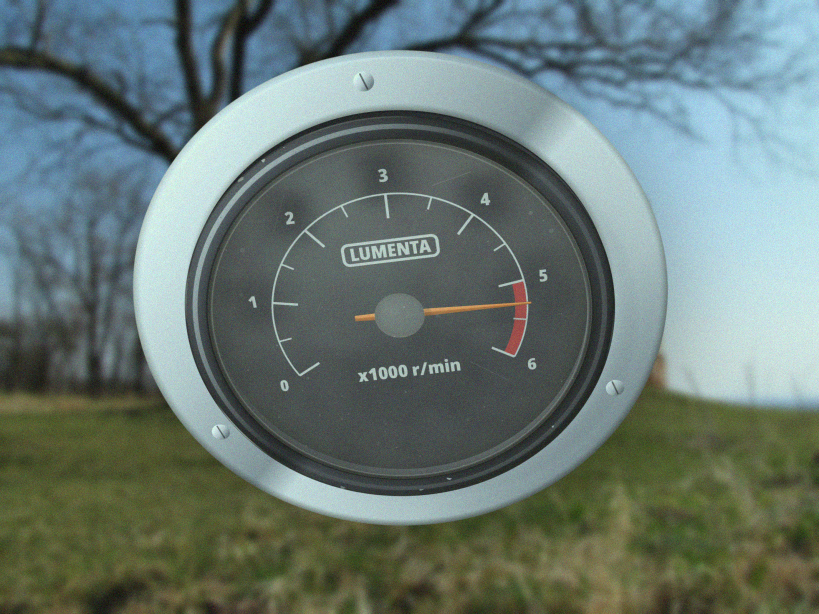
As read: {"value": 5250, "unit": "rpm"}
